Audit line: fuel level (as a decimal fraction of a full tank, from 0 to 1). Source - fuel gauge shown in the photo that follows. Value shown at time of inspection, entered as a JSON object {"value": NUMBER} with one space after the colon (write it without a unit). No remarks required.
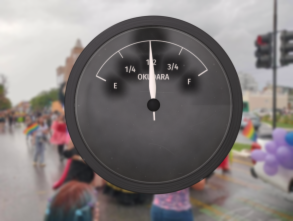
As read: {"value": 0.5}
